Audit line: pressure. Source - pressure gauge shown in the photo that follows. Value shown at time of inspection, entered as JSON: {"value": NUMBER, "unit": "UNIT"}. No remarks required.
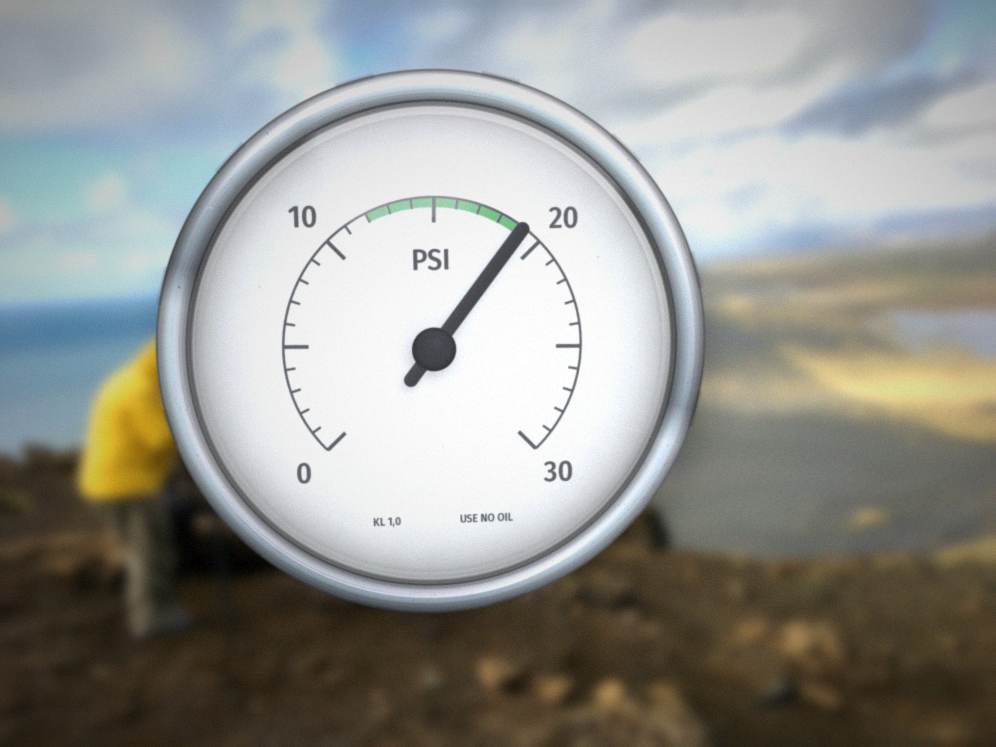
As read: {"value": 19, "unit": "psi"}
